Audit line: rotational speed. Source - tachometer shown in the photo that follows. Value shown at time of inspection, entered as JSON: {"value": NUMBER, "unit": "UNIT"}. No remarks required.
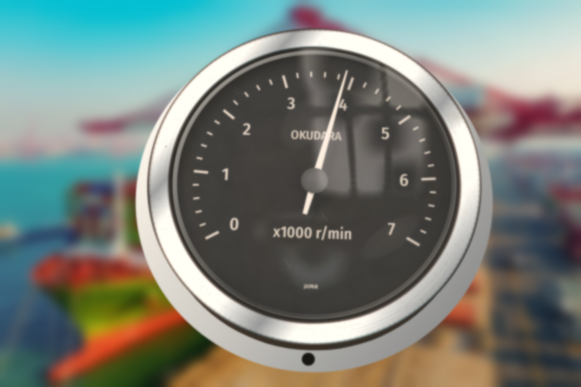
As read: {"value": 3900, "unit": "rpm"}
